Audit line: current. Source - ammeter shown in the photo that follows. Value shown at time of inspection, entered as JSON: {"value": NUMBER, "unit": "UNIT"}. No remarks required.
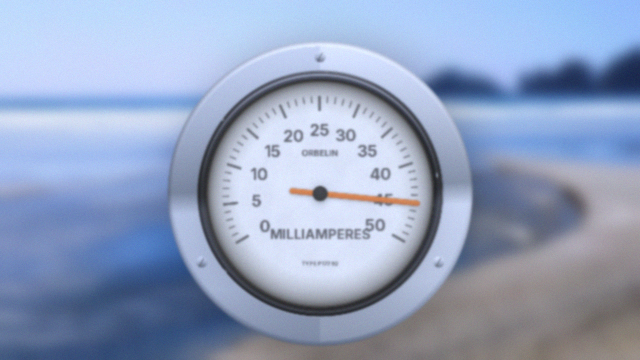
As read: {"value": 45, "unit": "mA"}
